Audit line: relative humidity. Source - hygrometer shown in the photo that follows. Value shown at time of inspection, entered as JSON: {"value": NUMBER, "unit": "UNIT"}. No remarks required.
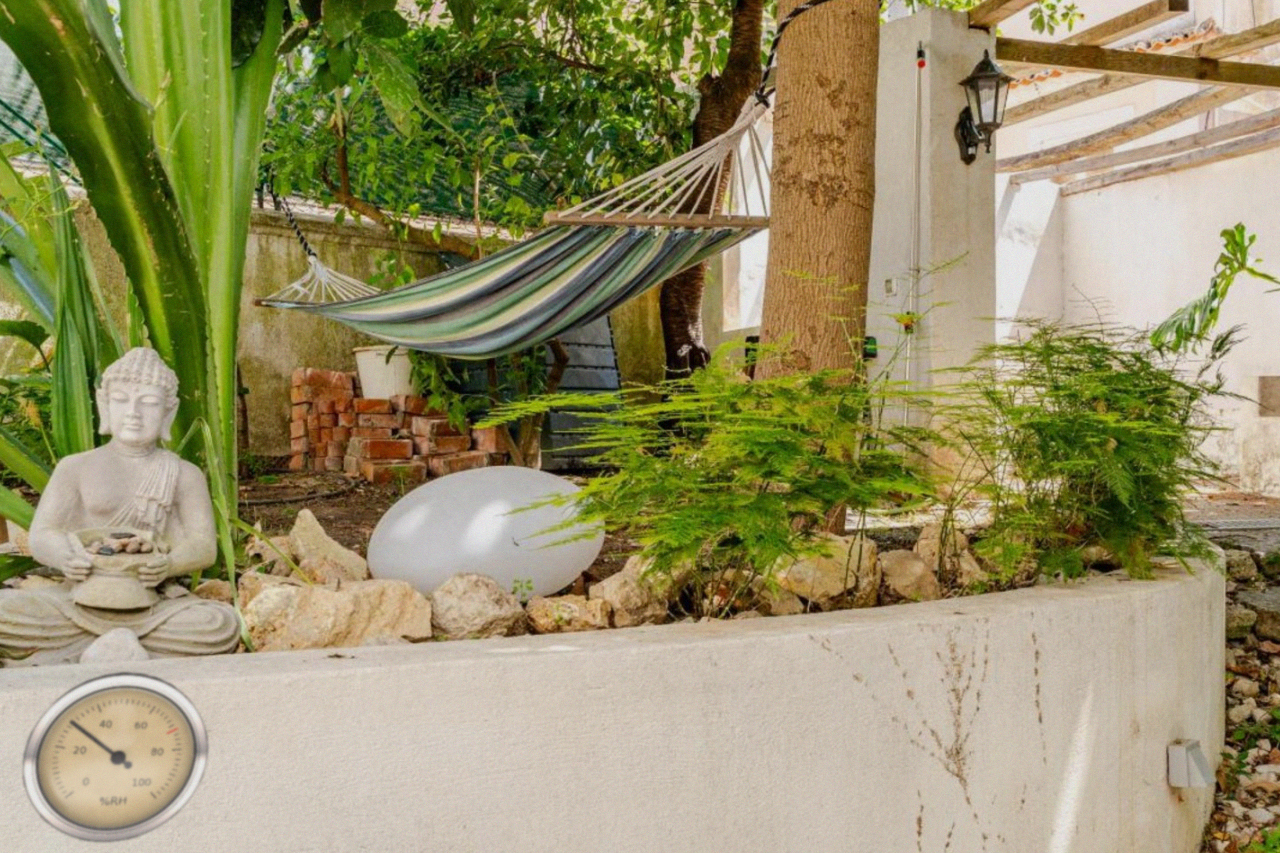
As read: {"value": 30, "unit": "%"}
